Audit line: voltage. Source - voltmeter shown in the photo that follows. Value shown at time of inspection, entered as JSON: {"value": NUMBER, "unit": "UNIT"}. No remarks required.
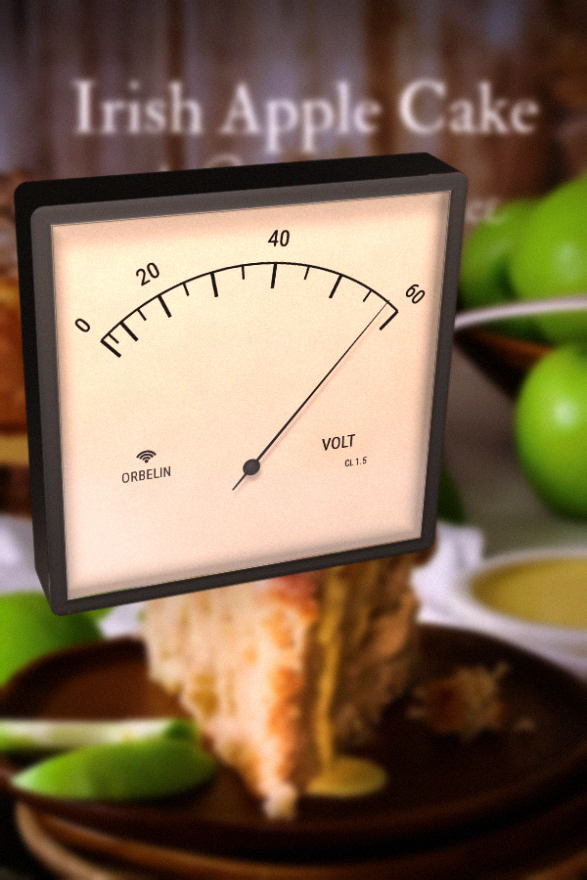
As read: {"value": 57.5, "unit": "V"}
